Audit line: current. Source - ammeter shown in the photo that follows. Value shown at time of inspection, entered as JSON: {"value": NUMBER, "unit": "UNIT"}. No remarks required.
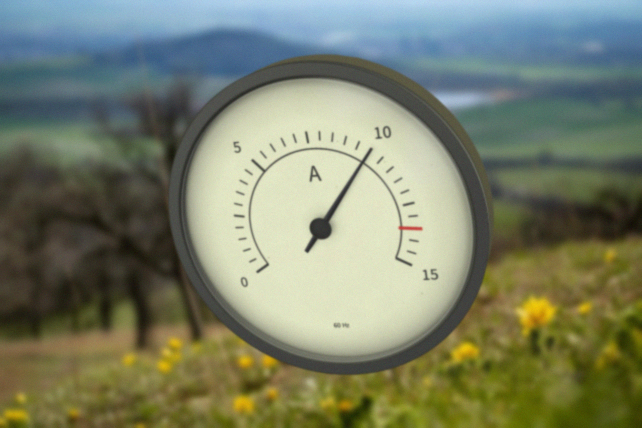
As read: {"value": 10, "unit": "A"}
